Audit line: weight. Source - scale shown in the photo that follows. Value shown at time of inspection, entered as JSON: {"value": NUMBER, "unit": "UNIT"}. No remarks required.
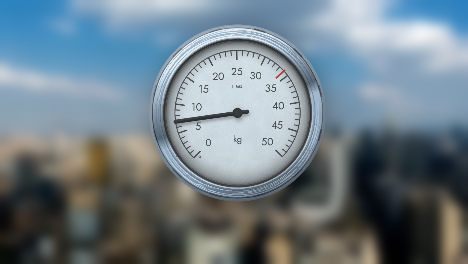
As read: {"value": 7, "unit": "kg"}
